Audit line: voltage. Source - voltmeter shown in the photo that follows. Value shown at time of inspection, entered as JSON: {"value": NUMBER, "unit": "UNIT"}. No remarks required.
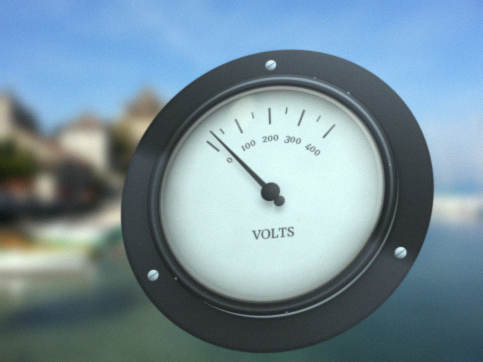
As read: {"value": 25, "unit": "V"}
